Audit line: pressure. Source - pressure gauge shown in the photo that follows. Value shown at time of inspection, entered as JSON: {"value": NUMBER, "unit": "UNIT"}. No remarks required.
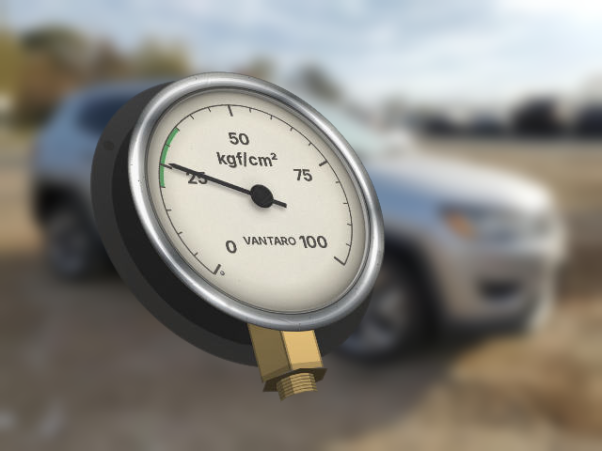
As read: {"value": 25, "unit": "kg/cm²"}
